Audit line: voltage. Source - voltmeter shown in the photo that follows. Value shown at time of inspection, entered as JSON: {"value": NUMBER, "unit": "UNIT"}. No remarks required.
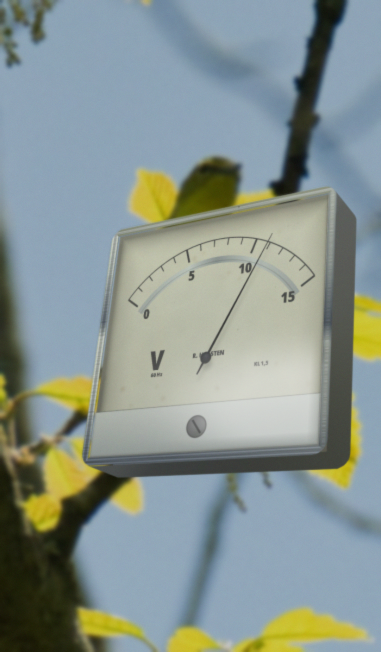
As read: {"value": 11, "unit": "V"}
